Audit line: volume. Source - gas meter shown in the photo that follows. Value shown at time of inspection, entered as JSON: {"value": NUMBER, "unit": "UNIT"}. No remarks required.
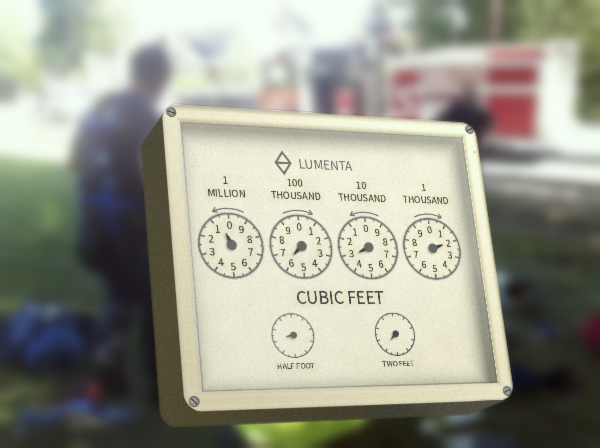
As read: {"value": 63200, "unit": "ft³"}
